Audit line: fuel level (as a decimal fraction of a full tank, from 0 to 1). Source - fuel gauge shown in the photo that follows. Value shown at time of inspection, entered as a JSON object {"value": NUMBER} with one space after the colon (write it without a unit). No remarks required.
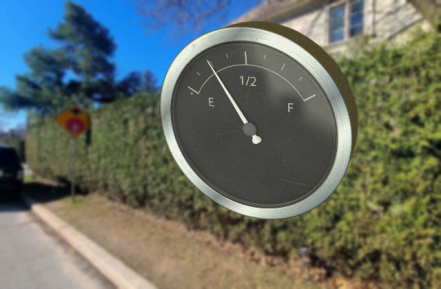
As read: {"value": 0.25}
